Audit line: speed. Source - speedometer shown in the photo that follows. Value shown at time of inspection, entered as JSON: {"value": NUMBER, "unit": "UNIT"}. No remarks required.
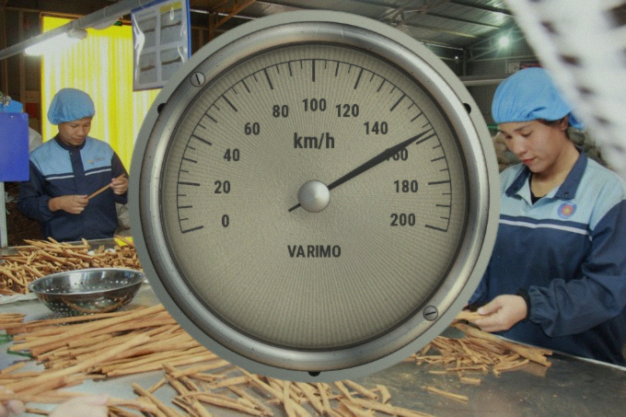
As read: {"value": 157.5, "unit": "km/h"}
